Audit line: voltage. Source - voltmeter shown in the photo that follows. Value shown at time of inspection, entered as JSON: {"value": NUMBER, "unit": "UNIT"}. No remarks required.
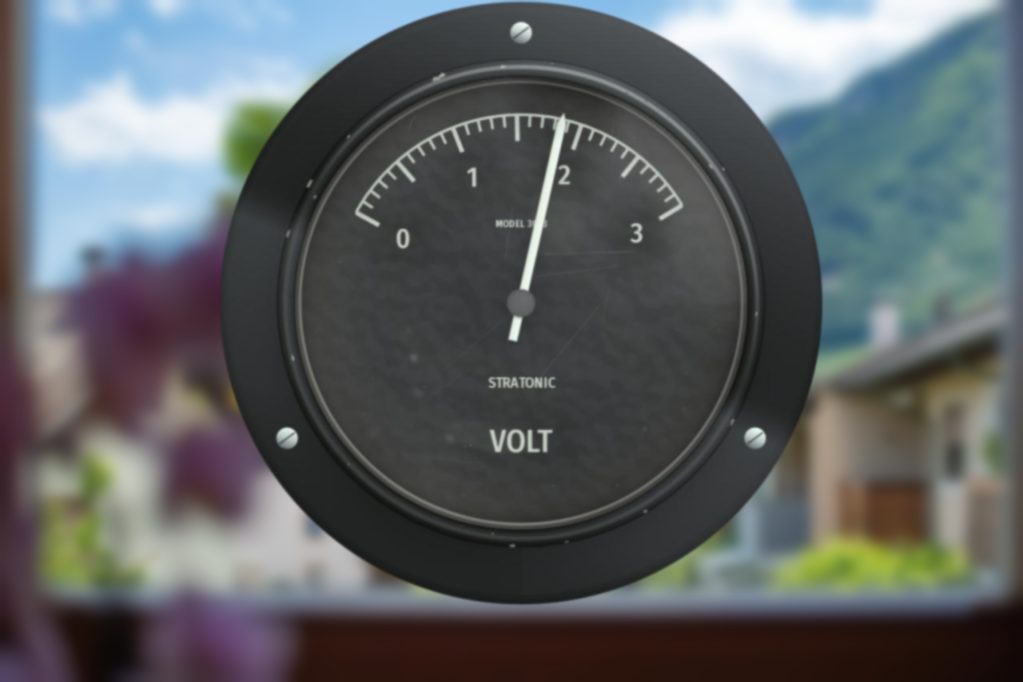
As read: {"value": 1.85, "unit": "V"}
